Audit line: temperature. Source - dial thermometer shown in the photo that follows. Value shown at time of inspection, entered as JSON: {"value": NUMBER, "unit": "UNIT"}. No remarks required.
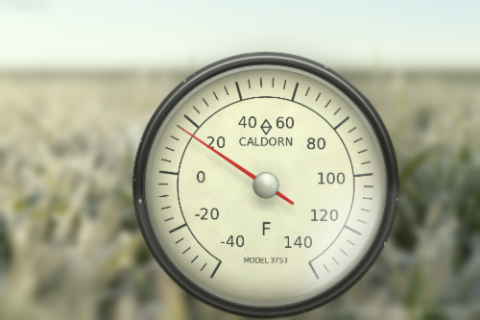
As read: {"value": 16, "unit": "°F"}
